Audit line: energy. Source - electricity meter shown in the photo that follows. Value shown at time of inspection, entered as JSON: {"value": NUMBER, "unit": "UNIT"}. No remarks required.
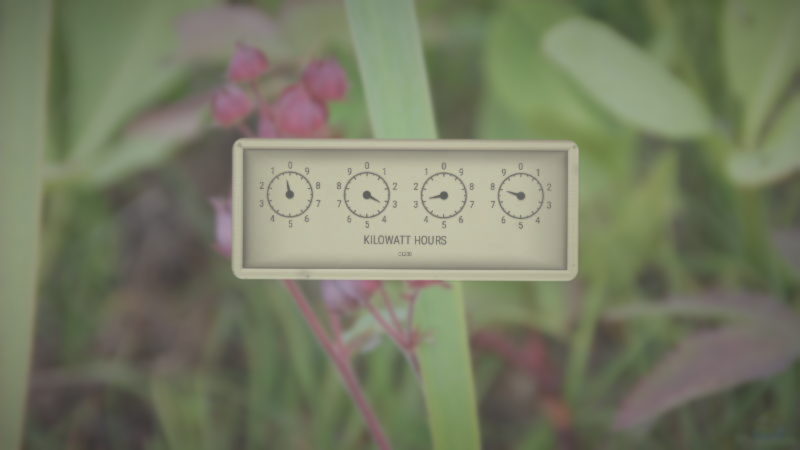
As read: {"value": 328, "unit": "kWh"}
